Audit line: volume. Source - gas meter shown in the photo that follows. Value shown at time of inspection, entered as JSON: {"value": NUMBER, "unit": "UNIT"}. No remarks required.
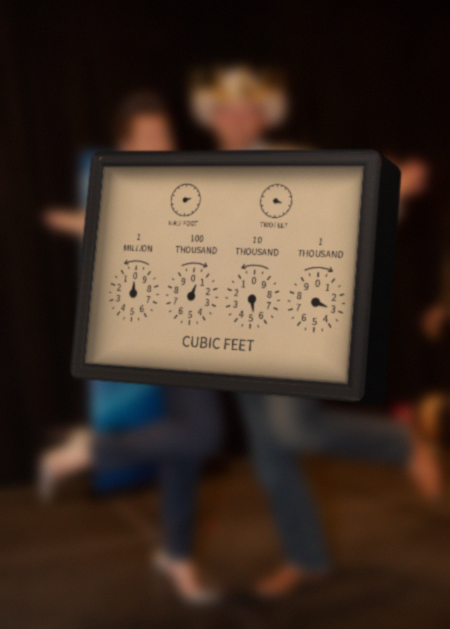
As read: {"value": 5300, "unit": "ft³"}
